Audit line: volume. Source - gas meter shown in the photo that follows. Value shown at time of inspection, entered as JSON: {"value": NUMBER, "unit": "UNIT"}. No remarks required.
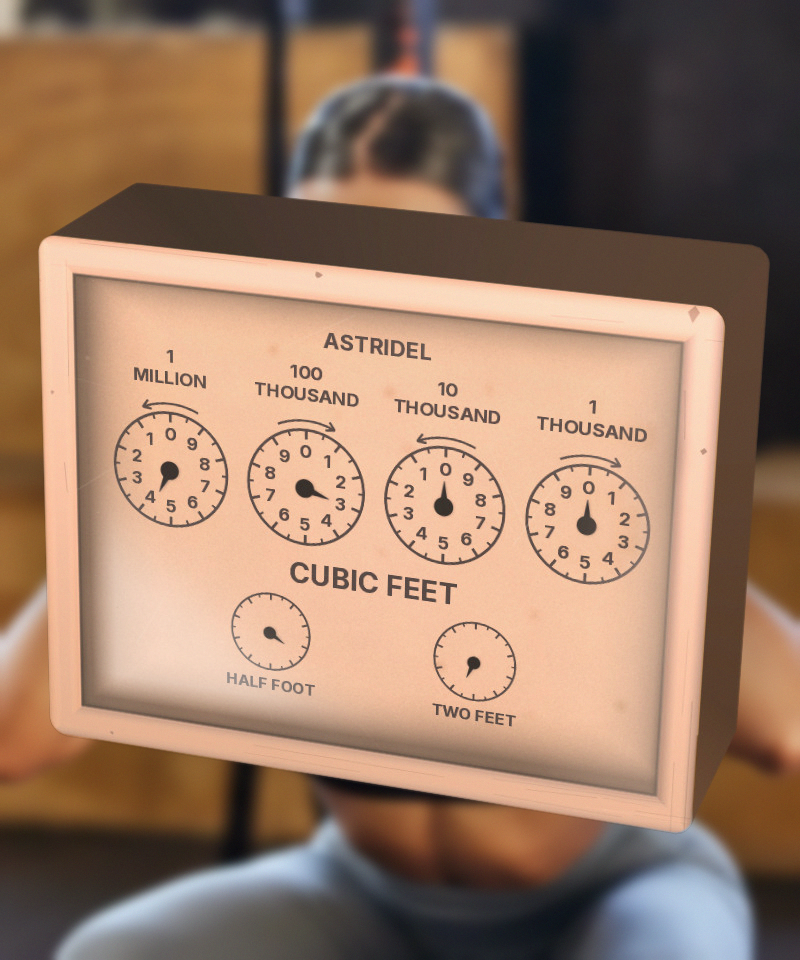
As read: {"value": 430000, "unit": "ft³"}
